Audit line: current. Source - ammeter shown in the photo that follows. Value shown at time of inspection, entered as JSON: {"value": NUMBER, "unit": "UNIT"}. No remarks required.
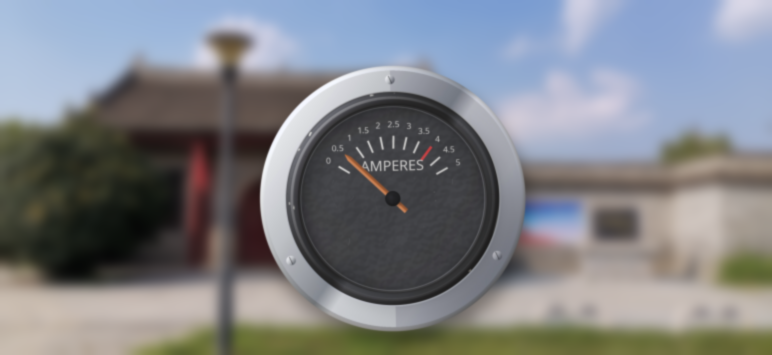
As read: {"value": 0.5, "unit": "A"}
